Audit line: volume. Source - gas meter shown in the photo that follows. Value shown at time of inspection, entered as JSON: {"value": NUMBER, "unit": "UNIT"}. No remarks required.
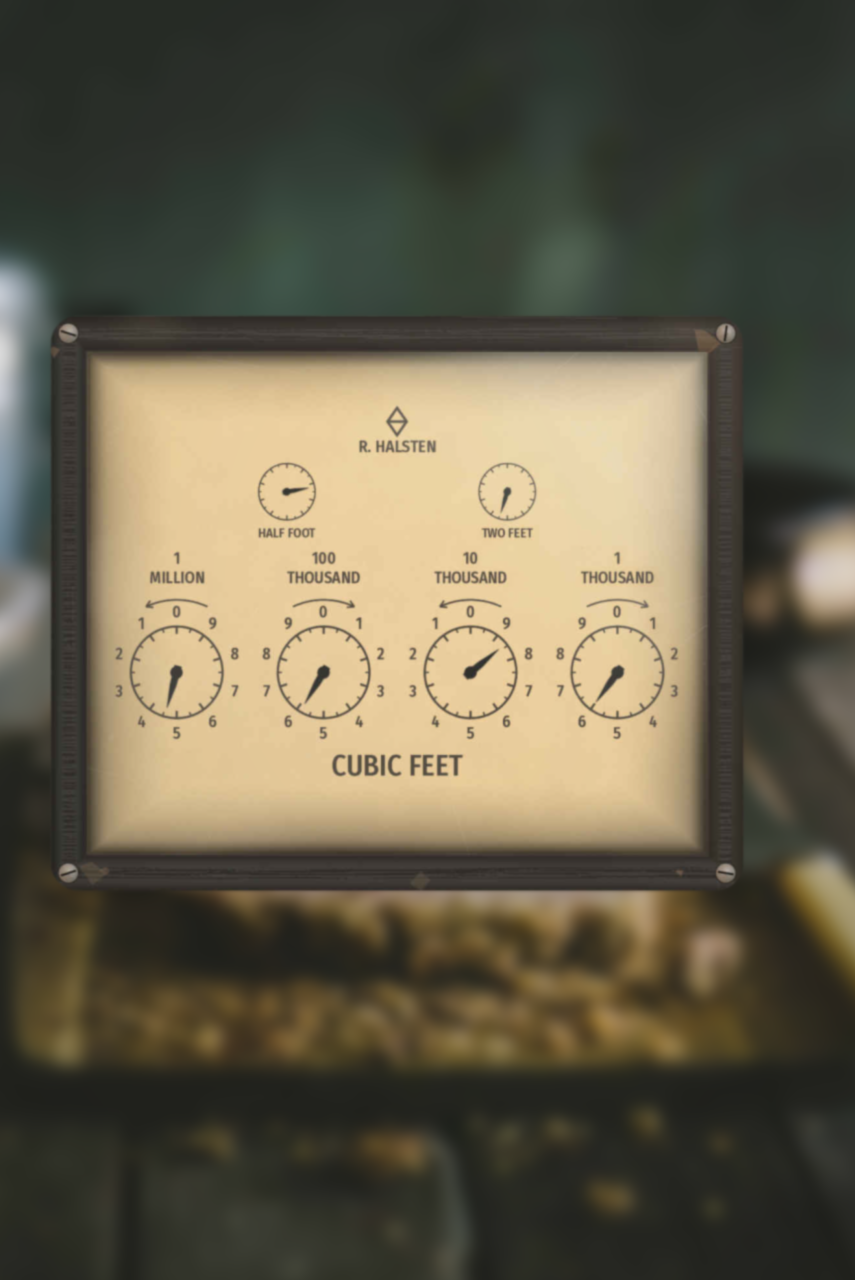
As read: {"value": 458600, "unit": "ft³"}
